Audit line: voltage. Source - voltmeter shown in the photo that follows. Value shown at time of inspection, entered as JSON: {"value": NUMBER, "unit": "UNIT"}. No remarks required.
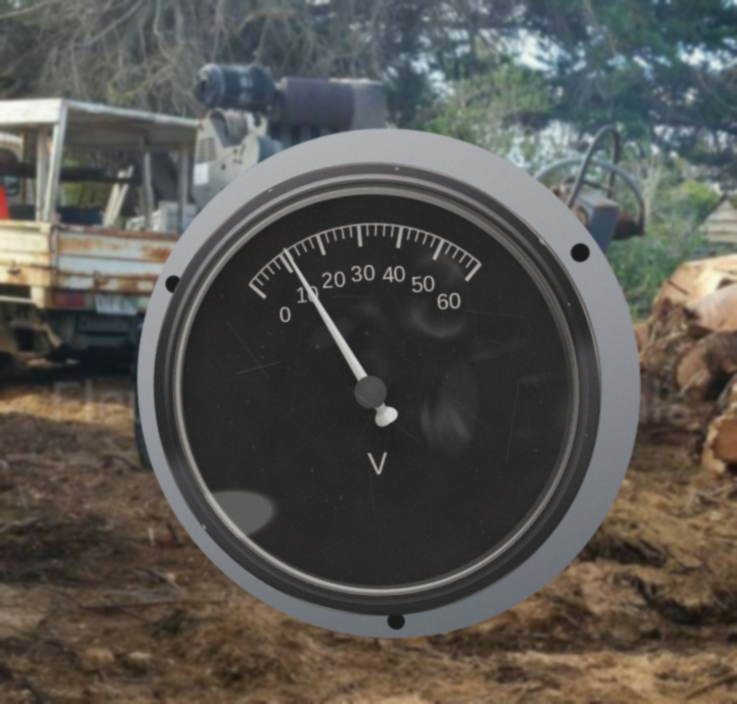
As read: {"value": 12, "unit": "V"}
